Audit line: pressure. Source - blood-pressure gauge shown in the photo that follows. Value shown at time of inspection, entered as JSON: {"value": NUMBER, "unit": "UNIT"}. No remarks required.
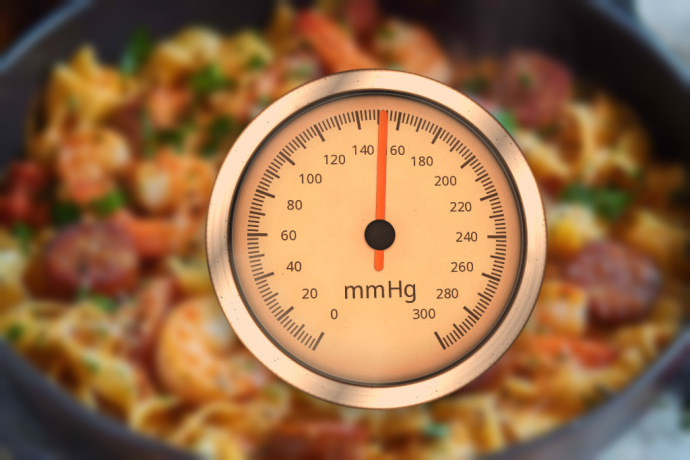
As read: {"value": 152, "unit": "mmHg"}
